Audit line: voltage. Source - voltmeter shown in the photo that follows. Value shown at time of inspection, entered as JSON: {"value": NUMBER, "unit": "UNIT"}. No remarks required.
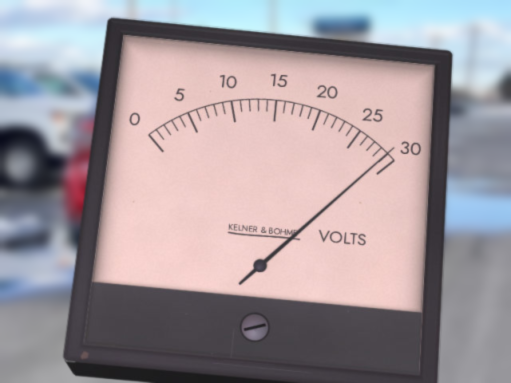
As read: {"value": 29, "unit": "V"}
